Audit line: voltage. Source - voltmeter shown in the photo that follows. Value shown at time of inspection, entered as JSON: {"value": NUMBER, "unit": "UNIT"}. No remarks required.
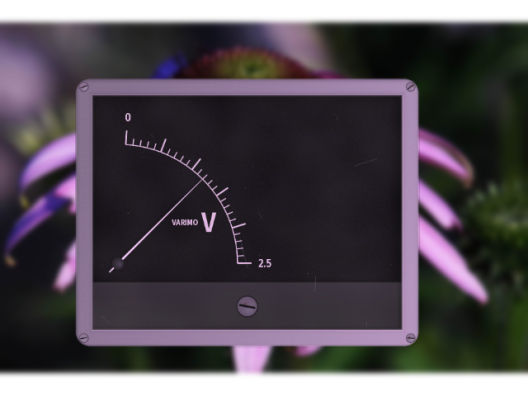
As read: {"value": 1.2, "unit": "V"}
